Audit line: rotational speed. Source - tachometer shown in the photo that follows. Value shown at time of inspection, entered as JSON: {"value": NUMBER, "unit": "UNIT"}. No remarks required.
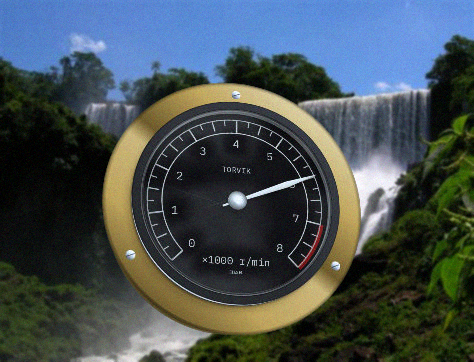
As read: {"value": 6000, "unit": "rpm"}
